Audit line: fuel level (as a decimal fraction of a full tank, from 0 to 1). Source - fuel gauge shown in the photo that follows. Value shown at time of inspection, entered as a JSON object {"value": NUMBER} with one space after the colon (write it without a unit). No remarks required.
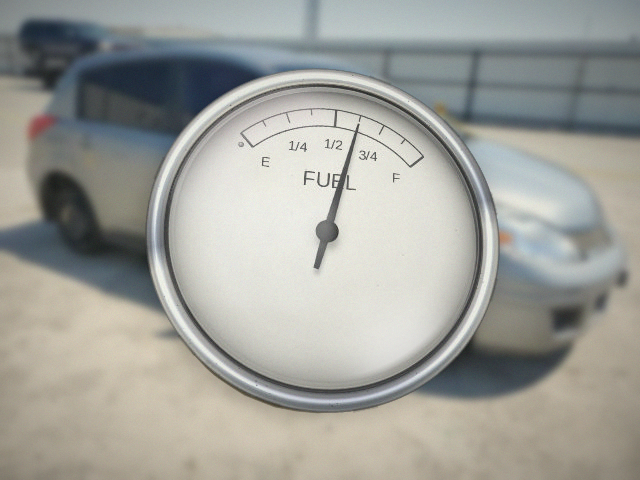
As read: {"value": 0.625}
